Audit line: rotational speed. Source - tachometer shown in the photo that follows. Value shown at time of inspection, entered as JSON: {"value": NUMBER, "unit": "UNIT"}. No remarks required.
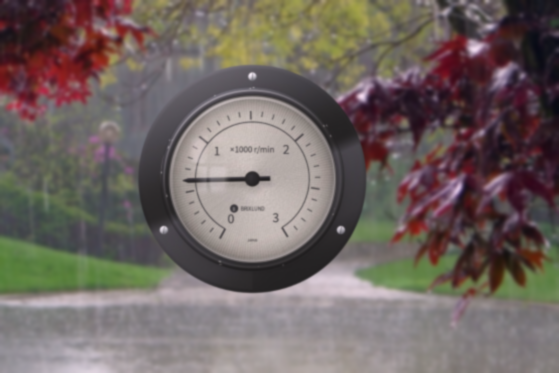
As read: {"value": 600, "unit": "rpm"}
